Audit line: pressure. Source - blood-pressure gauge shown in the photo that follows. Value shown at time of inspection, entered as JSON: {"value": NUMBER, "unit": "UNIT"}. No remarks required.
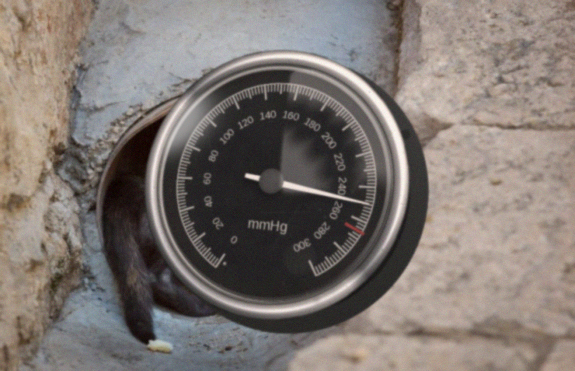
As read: {"value": 250, "unit": "mmHg"}
